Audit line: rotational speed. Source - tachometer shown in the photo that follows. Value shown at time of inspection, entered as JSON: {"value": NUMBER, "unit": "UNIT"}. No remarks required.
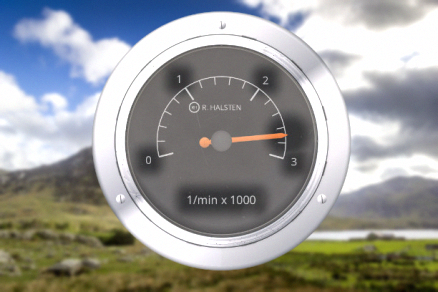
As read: {"value": 2700, "unit": "rpm"}
